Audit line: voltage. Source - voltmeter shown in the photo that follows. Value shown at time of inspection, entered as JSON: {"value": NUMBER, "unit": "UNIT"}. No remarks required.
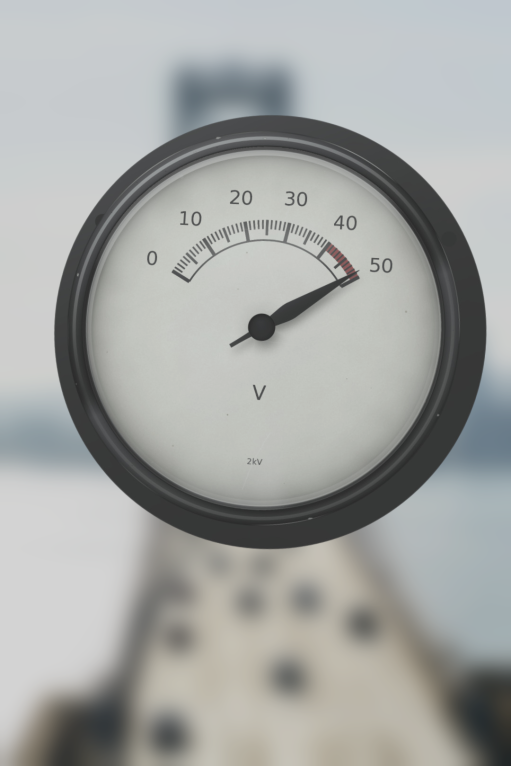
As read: {"value": 49, "unit": "V"}
